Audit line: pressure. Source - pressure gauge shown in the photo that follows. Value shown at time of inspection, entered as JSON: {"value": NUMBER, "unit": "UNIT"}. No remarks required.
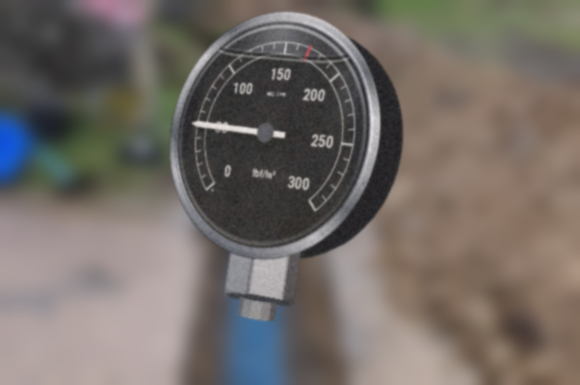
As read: {"value": 50, "unit": "psi"}
